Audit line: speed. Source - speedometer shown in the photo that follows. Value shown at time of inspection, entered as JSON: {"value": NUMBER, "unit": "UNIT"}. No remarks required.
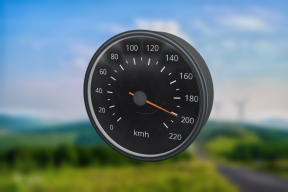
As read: {"value": 200, "unit": "km/h"}
